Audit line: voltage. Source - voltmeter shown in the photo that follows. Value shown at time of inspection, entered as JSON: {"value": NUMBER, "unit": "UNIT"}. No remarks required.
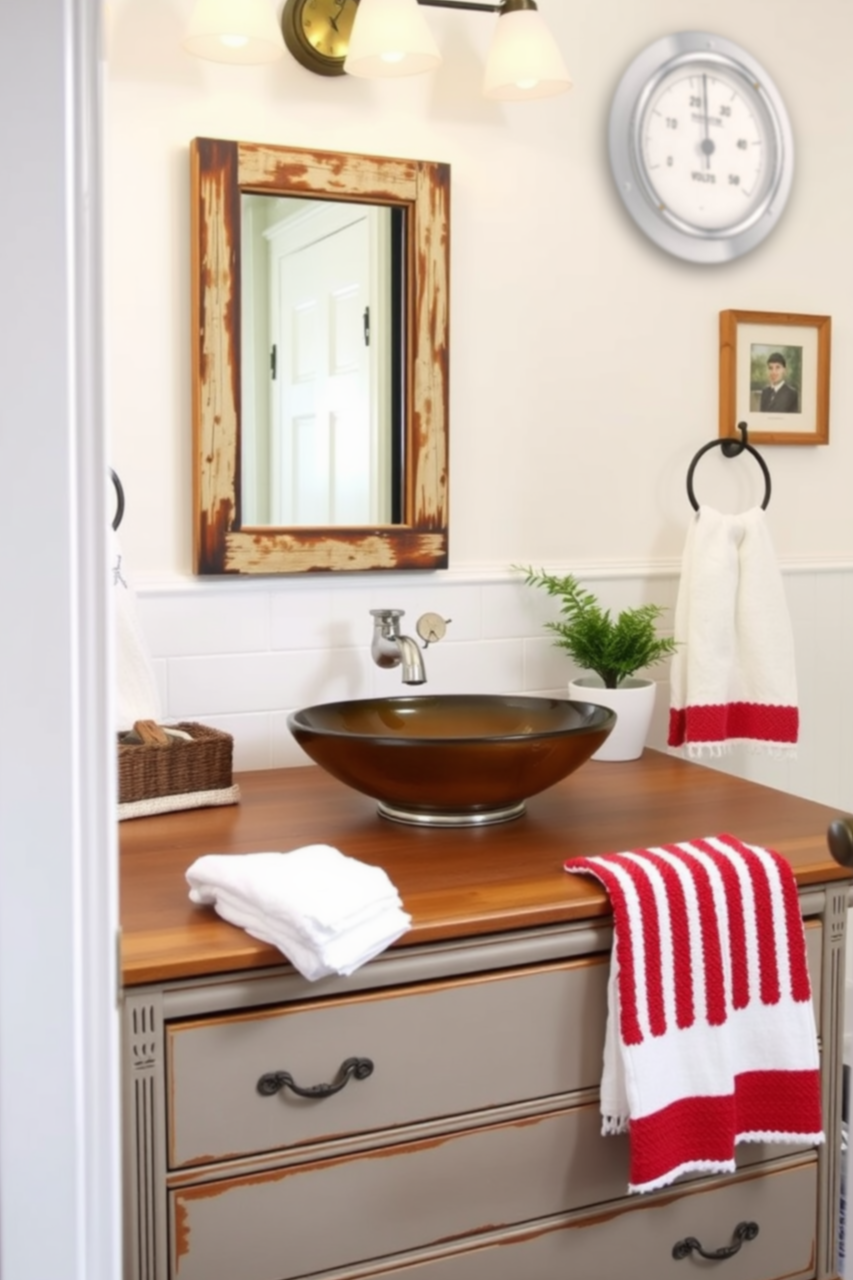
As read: {"value": 22.5, "unit": "V"}
